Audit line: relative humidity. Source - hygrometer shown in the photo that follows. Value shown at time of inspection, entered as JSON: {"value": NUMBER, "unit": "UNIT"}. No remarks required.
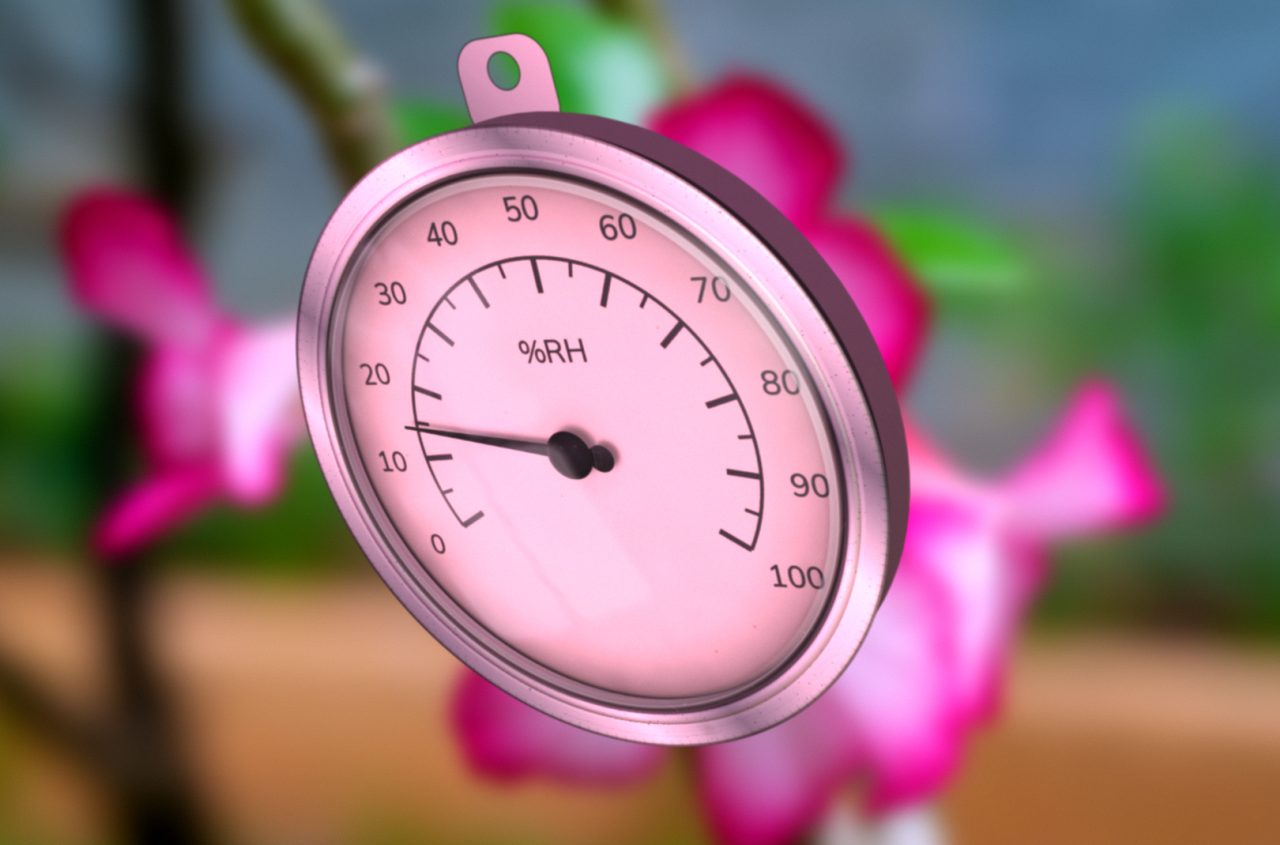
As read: {"value": 15, "unit": "%"}
